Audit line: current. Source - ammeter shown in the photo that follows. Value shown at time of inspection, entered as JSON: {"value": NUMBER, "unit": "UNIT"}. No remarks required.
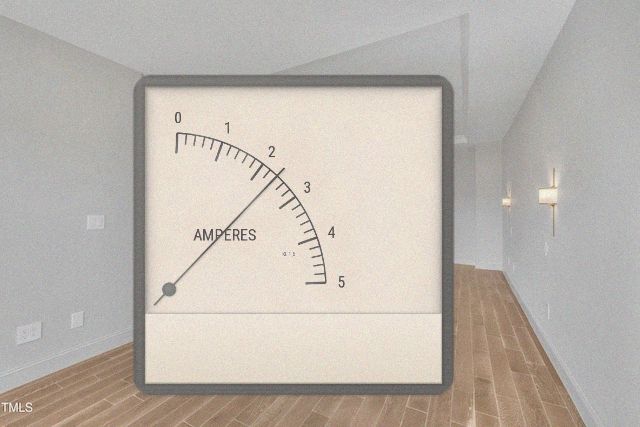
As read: {"value": 2.4, "unit": "A"}
